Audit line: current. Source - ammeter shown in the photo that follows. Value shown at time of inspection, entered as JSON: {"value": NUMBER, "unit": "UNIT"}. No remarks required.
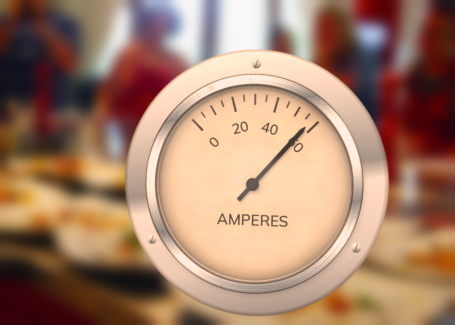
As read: {"value": 57.5, "unit": "A"}
